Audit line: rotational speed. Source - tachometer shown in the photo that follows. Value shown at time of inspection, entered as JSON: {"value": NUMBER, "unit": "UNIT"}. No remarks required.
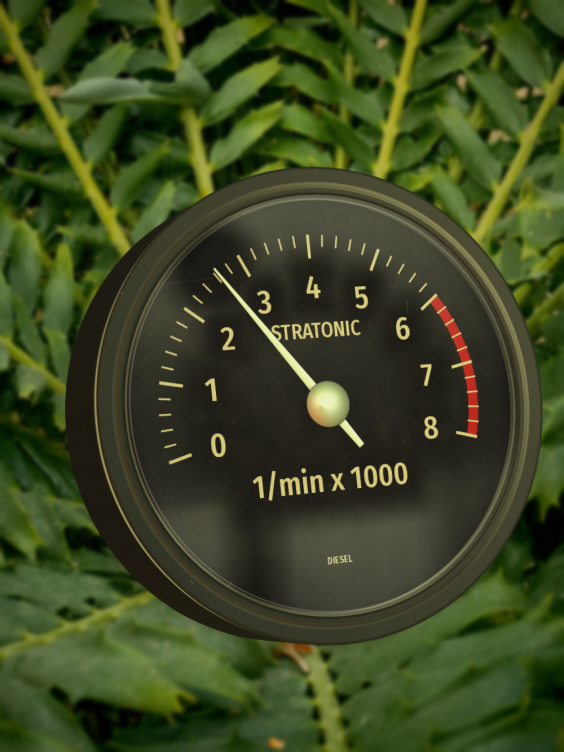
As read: {"value": 2600, "unit": "rpm"}
